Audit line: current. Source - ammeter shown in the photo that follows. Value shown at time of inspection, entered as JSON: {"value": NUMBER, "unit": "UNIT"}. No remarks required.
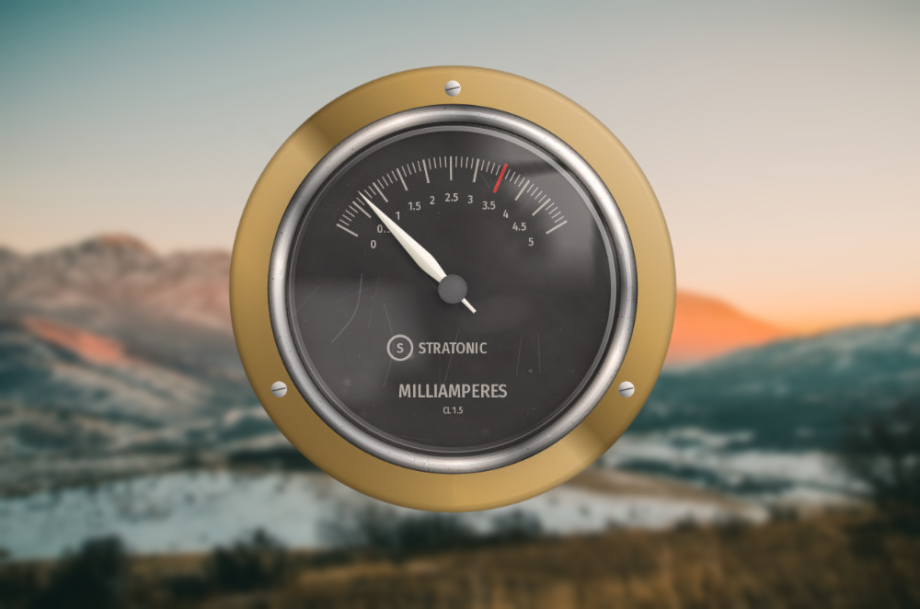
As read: {"value": 0.7, "unit": "mA"}
